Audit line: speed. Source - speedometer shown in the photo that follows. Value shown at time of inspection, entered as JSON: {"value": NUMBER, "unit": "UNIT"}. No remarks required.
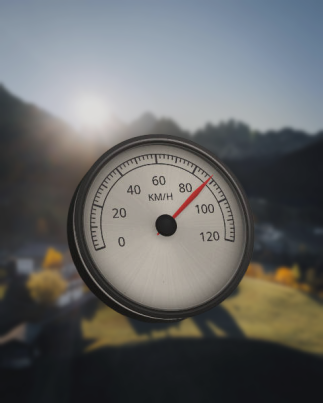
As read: {"value": 88, "unit": "km/h"}
